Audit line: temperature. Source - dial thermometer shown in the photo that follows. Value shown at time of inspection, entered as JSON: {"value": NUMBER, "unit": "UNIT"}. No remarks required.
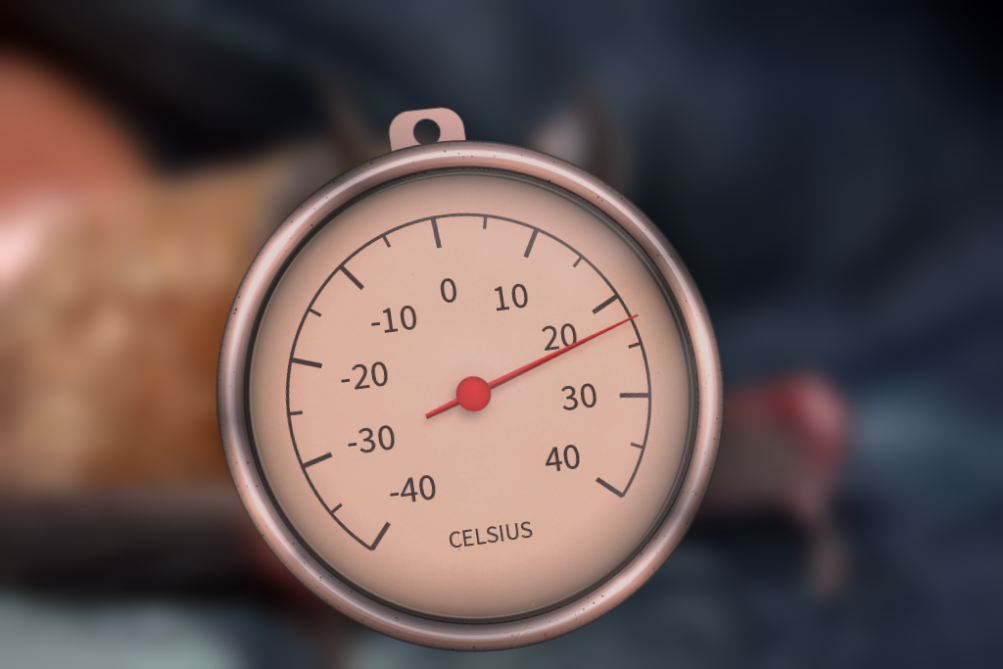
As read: {"value": 22.5, "unit": "°C"}
